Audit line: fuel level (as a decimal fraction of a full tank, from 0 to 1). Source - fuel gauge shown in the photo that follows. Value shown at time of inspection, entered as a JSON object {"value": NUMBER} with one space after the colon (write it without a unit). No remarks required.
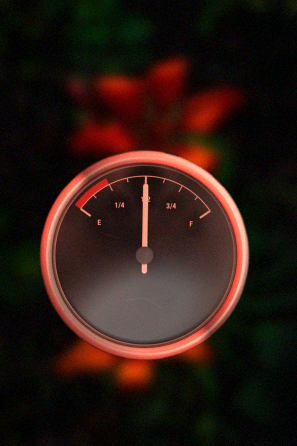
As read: {"value": 0.5}
